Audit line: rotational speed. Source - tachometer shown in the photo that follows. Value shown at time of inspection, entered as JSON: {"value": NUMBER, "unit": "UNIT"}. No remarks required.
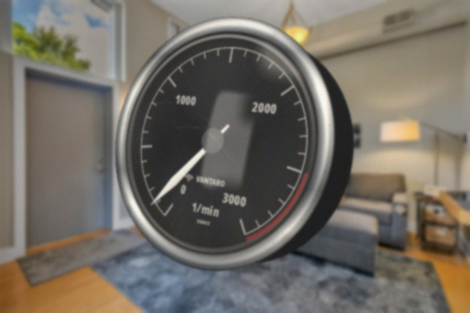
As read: {"value": 100, "unit": "rpm"}
